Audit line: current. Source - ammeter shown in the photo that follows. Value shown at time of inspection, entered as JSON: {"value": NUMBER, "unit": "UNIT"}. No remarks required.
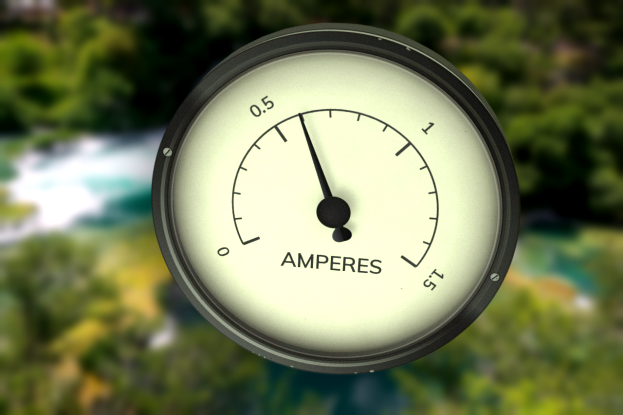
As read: {"value": 0.6, "unit": "A"}
